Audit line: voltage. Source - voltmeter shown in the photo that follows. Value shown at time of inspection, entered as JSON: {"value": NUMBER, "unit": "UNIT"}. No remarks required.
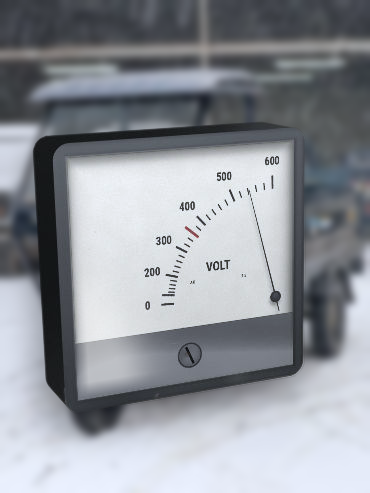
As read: {"value": 540, "unit": "V"}
